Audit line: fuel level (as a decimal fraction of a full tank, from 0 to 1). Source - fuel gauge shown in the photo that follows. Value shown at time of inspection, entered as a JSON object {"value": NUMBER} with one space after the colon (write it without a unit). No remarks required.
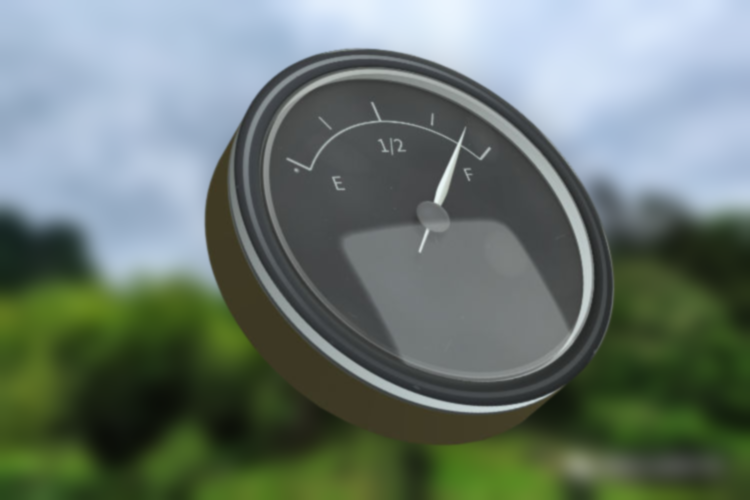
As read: {"value": 0.875}
